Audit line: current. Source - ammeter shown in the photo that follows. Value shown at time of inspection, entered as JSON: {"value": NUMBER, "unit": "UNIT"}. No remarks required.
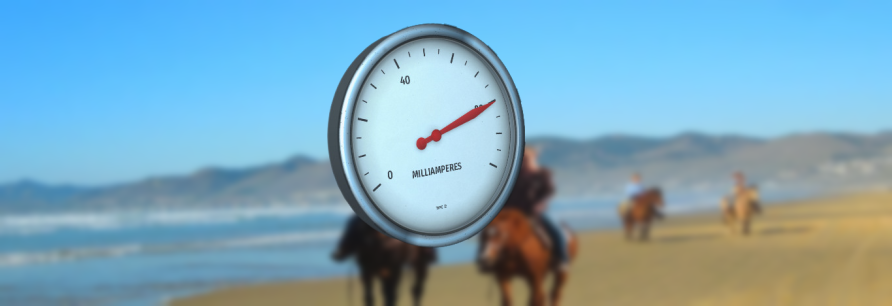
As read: {"value": 80, "unit": "mA"}
